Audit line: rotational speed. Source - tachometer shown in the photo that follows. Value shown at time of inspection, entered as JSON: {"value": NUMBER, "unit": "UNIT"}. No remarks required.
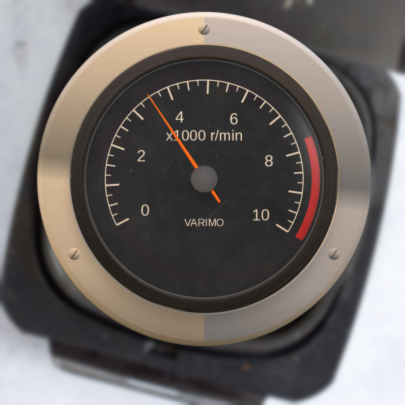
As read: {"value": 3500, "unit": "rpm"}
